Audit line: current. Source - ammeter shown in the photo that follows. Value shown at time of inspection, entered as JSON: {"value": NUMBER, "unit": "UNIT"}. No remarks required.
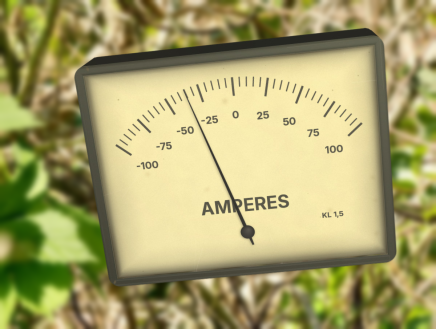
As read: {"value": -35, "unit": "A"}
